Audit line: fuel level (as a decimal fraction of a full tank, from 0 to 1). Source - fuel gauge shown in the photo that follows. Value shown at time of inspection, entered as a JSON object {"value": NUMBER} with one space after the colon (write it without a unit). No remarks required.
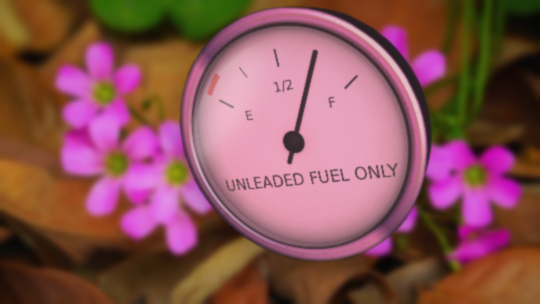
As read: {"value": 0.75}
